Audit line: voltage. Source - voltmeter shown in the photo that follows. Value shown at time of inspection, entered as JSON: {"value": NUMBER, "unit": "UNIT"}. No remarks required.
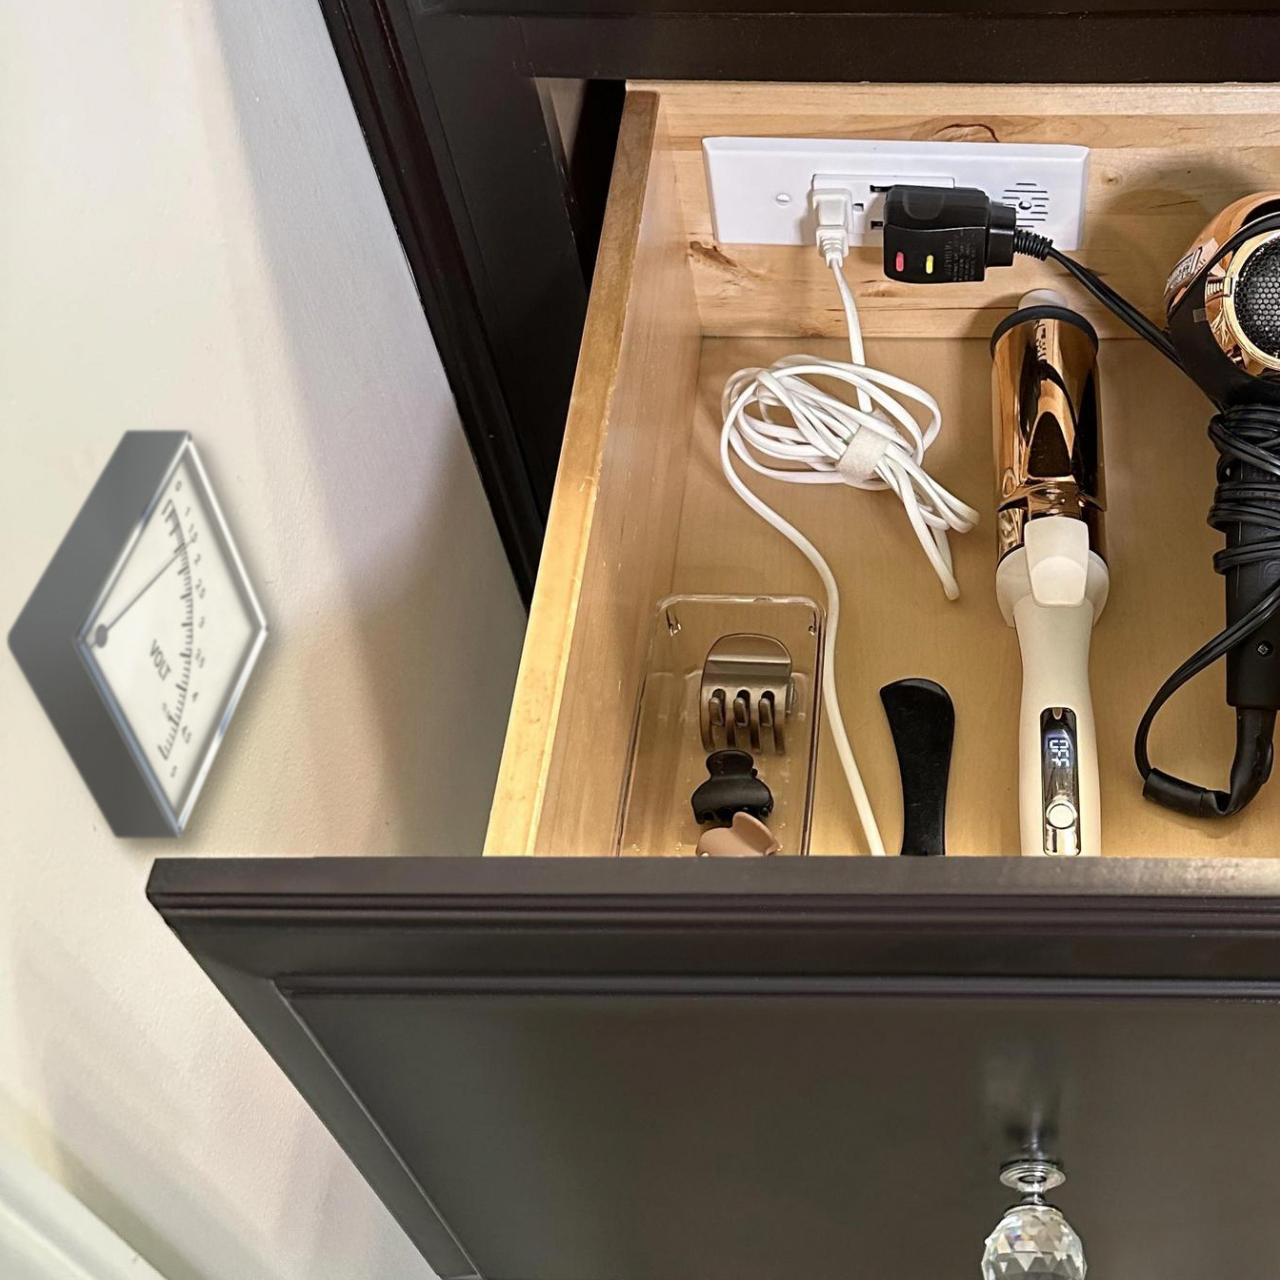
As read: {"value": 1.5, "unit": "V"}
